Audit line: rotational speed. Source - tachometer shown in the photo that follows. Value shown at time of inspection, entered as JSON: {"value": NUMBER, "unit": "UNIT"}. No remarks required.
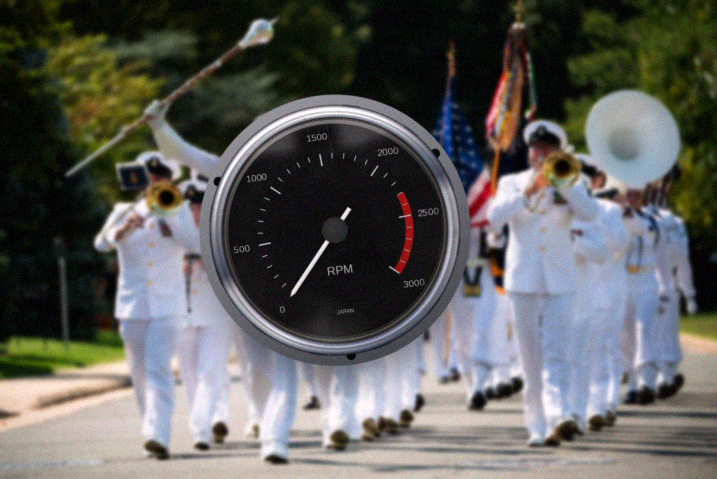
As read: {"value": 0, "unit": "rpm"}
